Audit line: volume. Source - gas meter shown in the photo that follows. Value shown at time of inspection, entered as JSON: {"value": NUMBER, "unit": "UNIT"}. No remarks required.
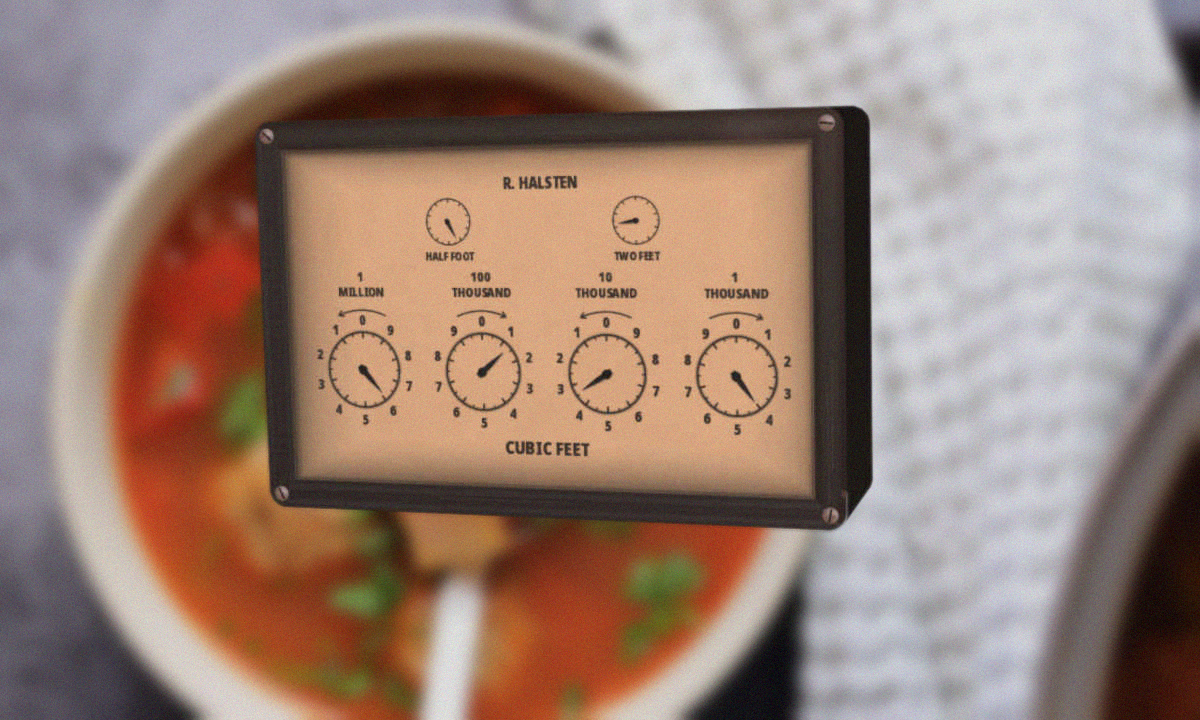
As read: {"value": 613400, "unit": "ft³"}
